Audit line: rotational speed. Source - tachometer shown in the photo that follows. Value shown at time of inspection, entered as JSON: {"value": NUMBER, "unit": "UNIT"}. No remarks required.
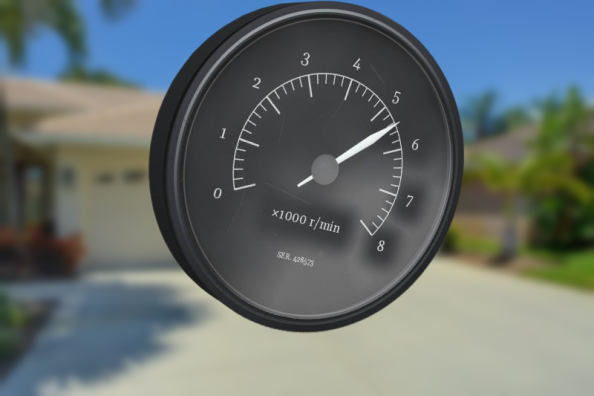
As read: {"value": 5400, "unit": "rpm"}
